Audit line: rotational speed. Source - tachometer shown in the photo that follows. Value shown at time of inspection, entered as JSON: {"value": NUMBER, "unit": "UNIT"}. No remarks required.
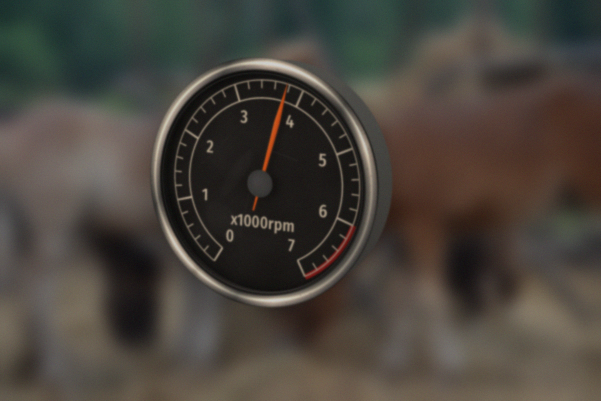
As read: {"value": 3800, "unit": "rpm"}
